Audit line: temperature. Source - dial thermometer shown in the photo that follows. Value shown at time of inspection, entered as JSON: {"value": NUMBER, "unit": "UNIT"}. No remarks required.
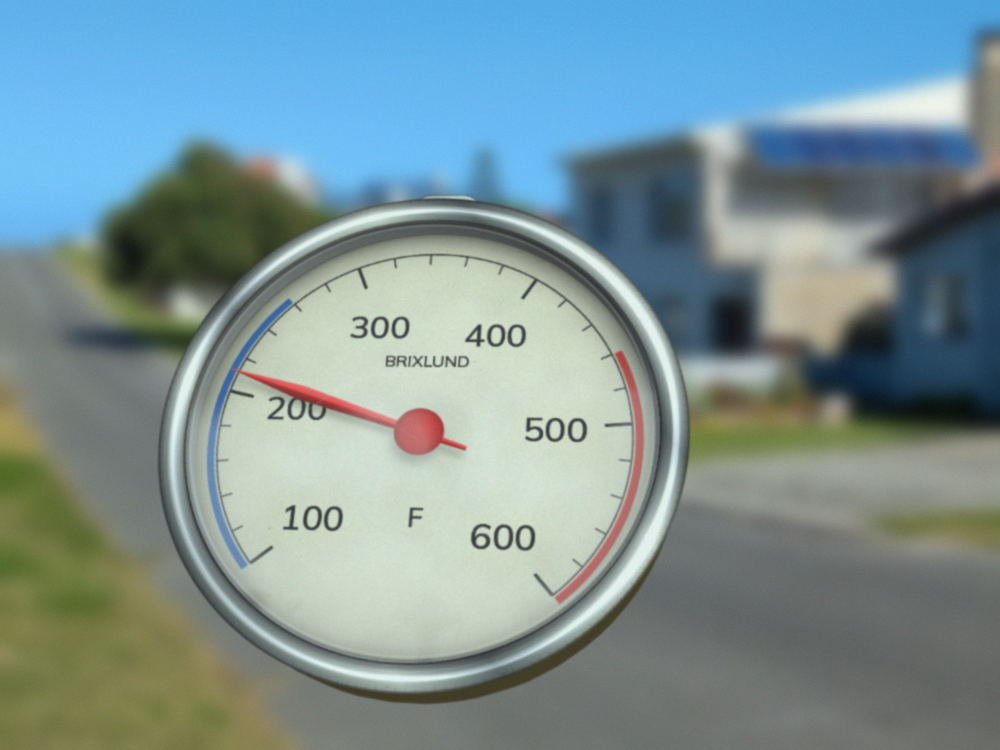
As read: {"value": 210, "unit": "°F"}
